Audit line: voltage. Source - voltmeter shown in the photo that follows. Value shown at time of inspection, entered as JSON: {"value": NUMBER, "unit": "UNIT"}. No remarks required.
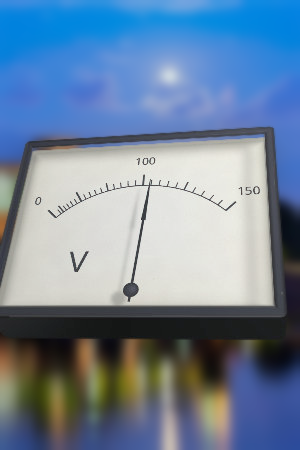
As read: {"value": 105, "unit": "V"}
